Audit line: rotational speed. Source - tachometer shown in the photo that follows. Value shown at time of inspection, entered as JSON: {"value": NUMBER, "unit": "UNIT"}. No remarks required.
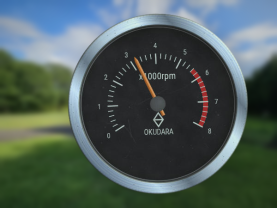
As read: {"value": 3200, "unit": "rpm"}
